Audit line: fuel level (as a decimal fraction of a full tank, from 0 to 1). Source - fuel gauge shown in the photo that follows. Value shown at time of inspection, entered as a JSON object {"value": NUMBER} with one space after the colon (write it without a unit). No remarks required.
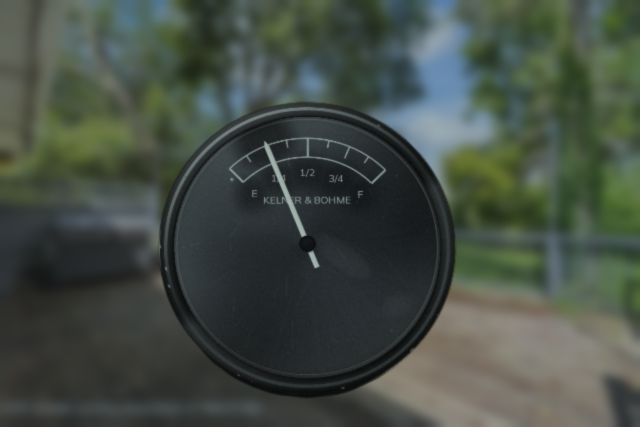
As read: {"value": 0.25}
